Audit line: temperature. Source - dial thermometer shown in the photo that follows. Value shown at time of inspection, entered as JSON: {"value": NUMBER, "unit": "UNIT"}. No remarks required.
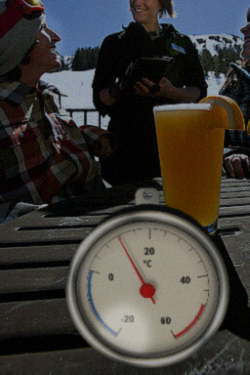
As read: {"value": 12, "unit": "°C"}
